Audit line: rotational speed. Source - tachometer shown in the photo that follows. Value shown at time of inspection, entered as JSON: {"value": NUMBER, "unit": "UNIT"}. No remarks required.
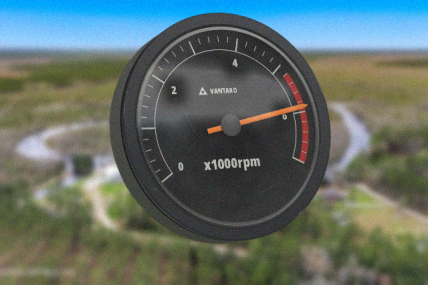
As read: {"value": 5900, "unit": "rpm"}
